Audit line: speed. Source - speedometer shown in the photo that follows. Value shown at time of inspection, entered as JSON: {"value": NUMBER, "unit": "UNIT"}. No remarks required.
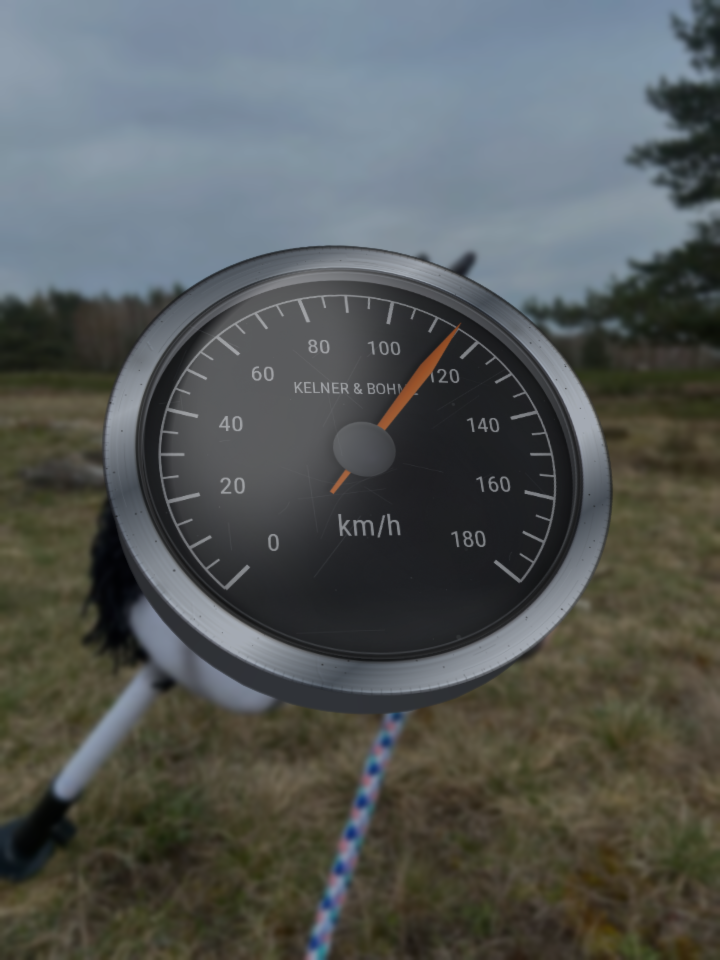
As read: {"value": 115, "unit": "km/h"}
